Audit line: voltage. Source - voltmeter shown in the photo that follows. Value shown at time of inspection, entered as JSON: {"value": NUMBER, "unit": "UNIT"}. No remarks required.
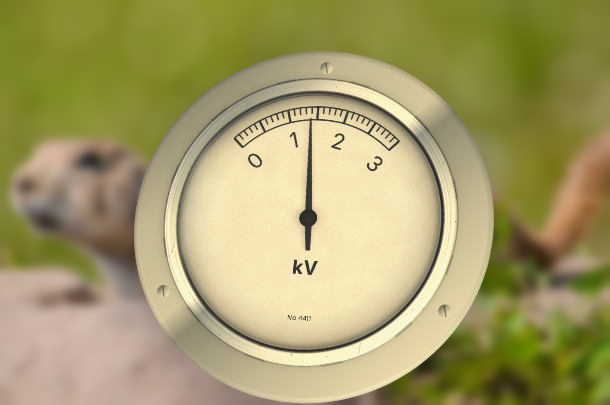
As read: {"value": 1.4, "unit": "kV"}
